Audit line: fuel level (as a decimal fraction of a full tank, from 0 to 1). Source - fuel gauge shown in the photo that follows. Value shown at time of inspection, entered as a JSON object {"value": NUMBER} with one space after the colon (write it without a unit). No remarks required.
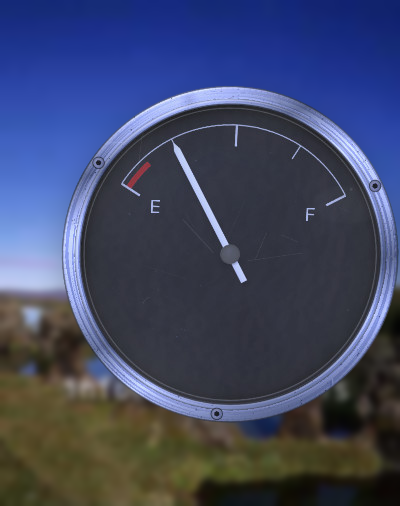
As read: {"value": 0.25}
